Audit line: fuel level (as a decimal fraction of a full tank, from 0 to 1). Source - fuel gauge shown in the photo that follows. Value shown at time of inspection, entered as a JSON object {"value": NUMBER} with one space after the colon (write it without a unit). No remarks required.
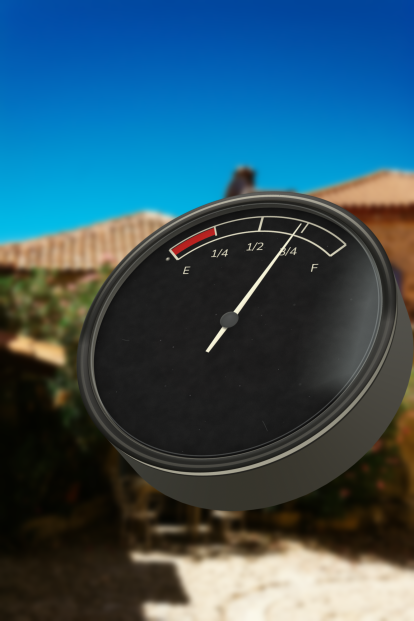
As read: {"value": 0.75}
